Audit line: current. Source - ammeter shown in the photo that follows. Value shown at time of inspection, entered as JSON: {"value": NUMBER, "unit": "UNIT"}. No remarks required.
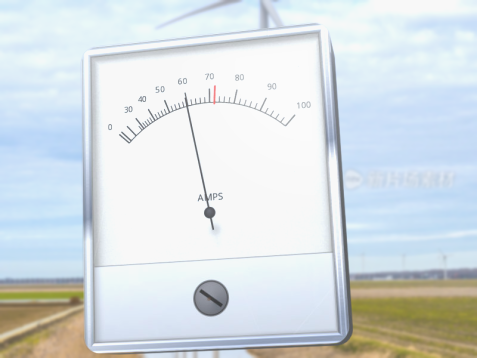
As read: {"value": 60, "unit": "A"}
